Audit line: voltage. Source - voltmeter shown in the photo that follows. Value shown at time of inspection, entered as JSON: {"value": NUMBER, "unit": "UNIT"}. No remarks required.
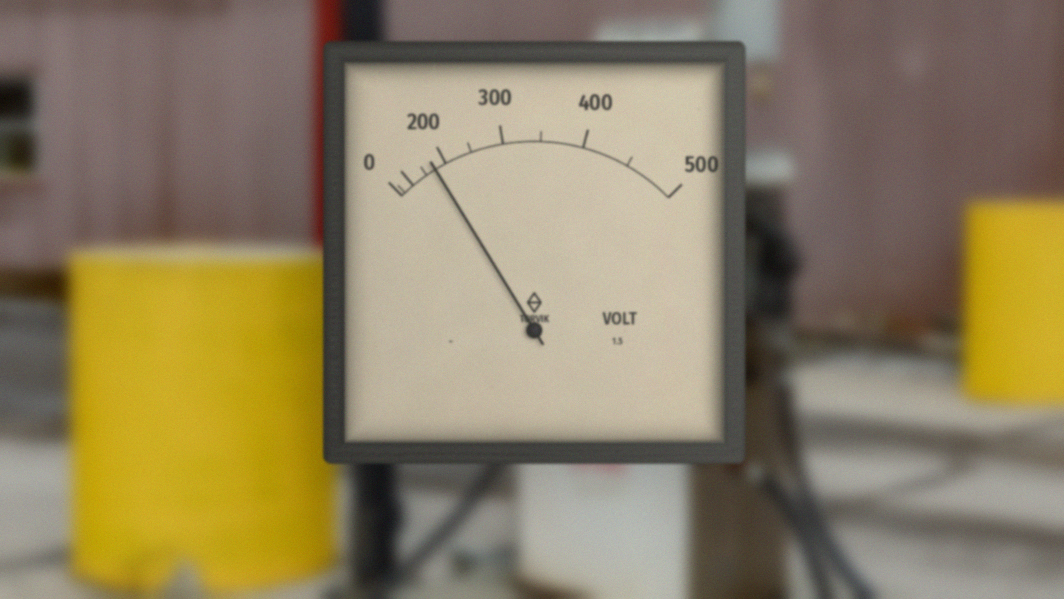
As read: {"value": 175, "unit": "V"}
